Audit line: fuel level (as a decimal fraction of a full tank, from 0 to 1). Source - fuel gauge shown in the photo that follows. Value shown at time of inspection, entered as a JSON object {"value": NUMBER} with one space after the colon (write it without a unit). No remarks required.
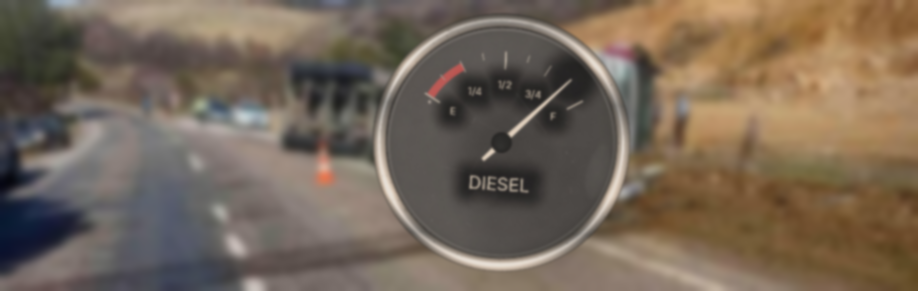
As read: {"value": 0.875}
